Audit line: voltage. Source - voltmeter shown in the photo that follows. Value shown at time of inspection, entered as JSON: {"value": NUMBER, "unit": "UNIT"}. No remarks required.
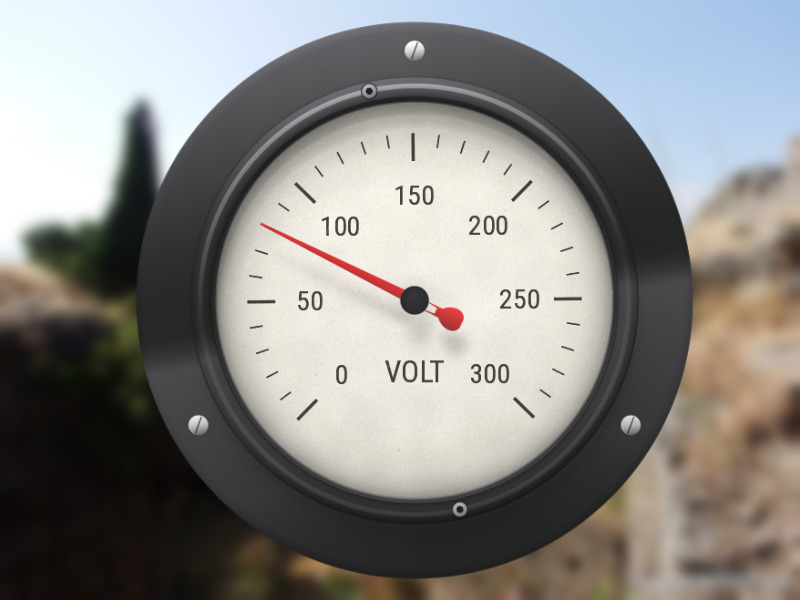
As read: {"value": 80, "unit": "V"}
